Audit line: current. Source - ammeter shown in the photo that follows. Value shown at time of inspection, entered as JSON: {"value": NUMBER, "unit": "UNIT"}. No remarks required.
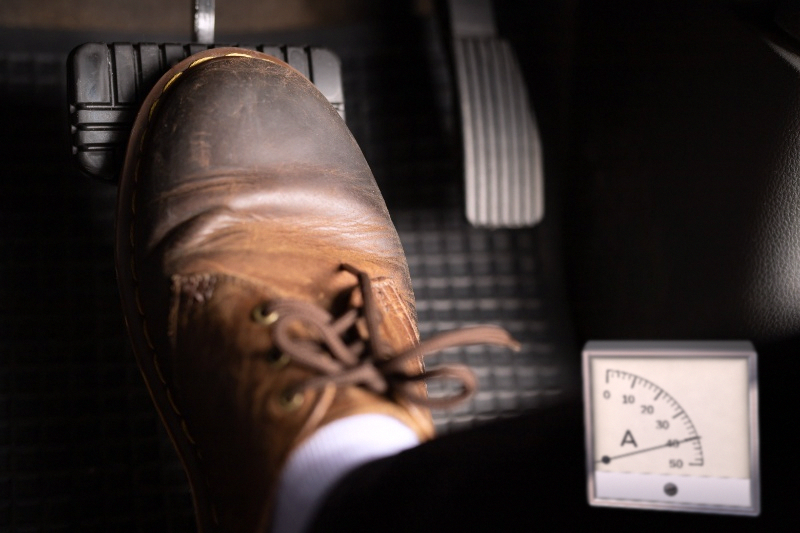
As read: {"value": 40, "unit": "A"}
